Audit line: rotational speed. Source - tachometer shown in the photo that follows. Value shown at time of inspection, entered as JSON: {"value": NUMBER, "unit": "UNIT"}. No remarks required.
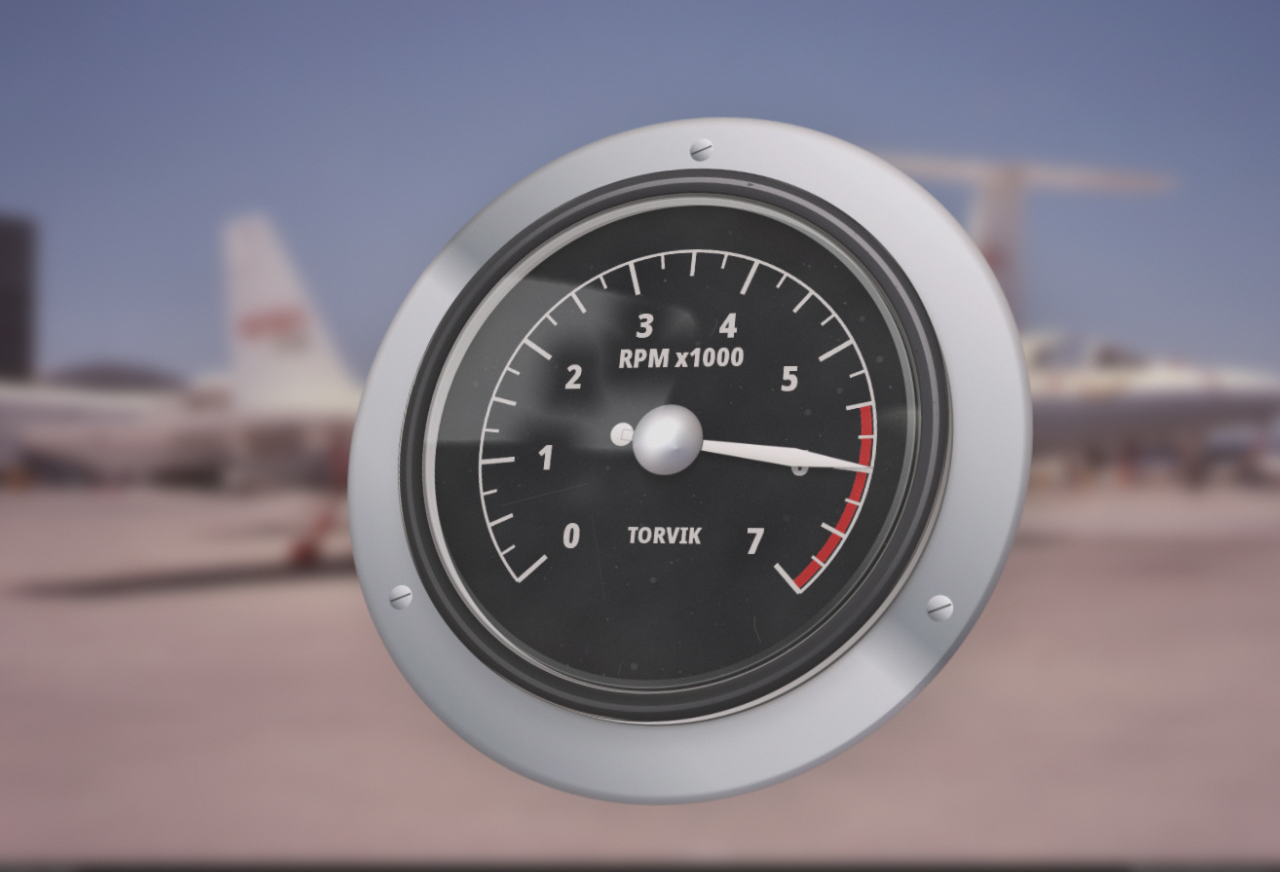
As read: {"value": 6000, "unit": "rpm"}
